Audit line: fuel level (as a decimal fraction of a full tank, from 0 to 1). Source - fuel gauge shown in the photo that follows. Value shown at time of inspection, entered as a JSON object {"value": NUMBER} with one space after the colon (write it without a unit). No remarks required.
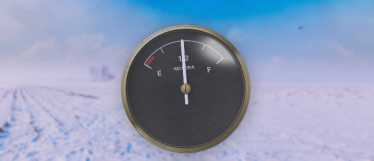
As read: {"value": 0.5}
